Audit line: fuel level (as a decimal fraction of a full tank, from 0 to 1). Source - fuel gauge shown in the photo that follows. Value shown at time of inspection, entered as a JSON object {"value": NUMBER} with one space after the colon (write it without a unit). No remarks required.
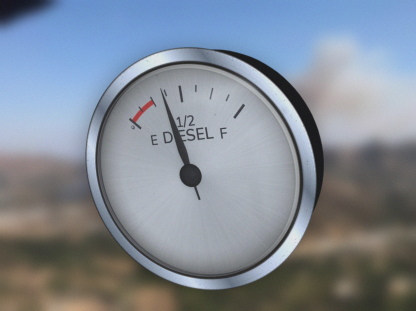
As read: {"value": 0.375}
